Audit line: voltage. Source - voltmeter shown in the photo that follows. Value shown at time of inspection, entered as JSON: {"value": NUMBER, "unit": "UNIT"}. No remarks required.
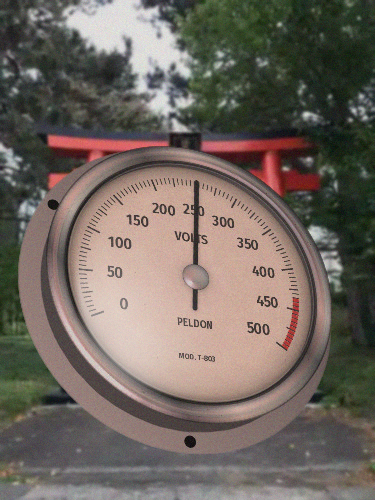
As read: {"value": 250, "unit": "V"}
